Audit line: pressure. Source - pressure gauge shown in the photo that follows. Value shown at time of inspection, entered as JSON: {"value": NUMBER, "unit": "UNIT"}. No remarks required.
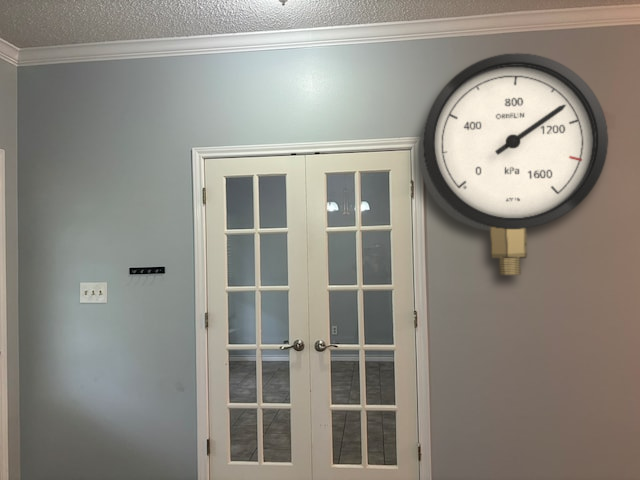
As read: {"value": 1100, "unit": "kPa"}
